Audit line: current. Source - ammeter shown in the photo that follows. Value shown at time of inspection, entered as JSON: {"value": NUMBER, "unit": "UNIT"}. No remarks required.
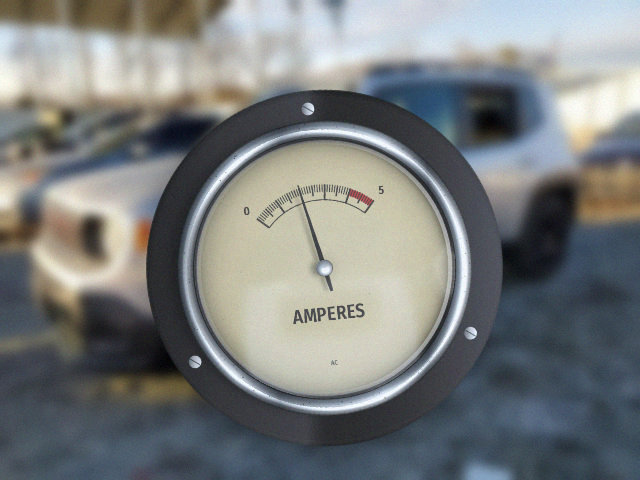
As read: {"value": 2, "unit": "A"}
